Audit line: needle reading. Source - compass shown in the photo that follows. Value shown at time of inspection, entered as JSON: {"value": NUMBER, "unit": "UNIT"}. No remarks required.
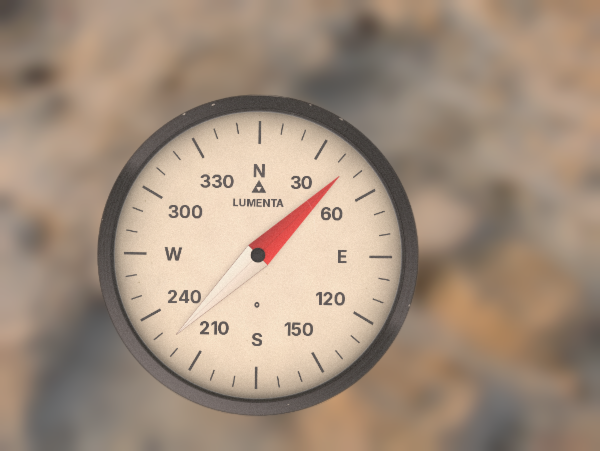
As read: {"value": 45, "unit": "°"}
